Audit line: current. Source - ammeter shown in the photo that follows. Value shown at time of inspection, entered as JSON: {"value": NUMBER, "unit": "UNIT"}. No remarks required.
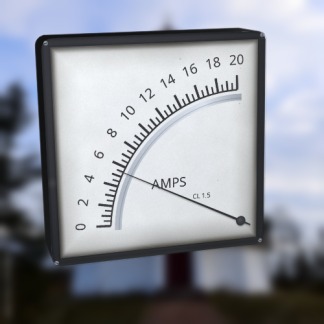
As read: {"value": 5.5, "unit": "A"}
